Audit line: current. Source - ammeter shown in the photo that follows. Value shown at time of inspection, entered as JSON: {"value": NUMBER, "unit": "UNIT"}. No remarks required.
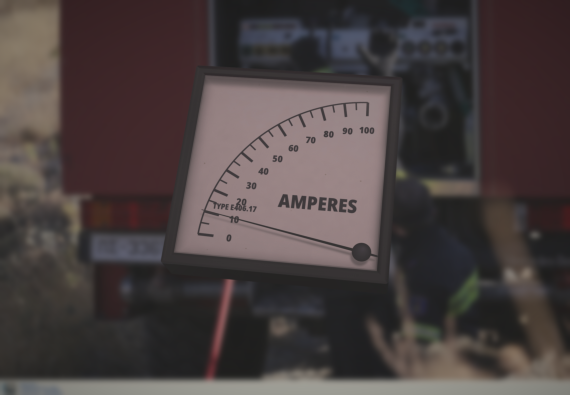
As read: {"value": 10, "unit": "A"}
